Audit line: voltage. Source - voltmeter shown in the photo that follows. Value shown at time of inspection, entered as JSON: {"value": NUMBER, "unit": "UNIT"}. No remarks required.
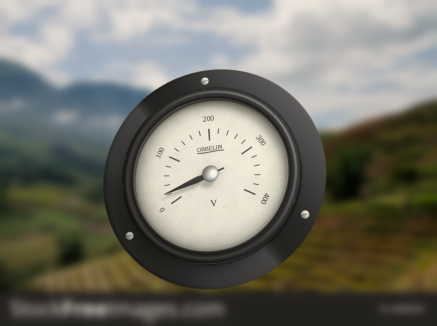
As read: {"value": 20, "unit": "V"}
